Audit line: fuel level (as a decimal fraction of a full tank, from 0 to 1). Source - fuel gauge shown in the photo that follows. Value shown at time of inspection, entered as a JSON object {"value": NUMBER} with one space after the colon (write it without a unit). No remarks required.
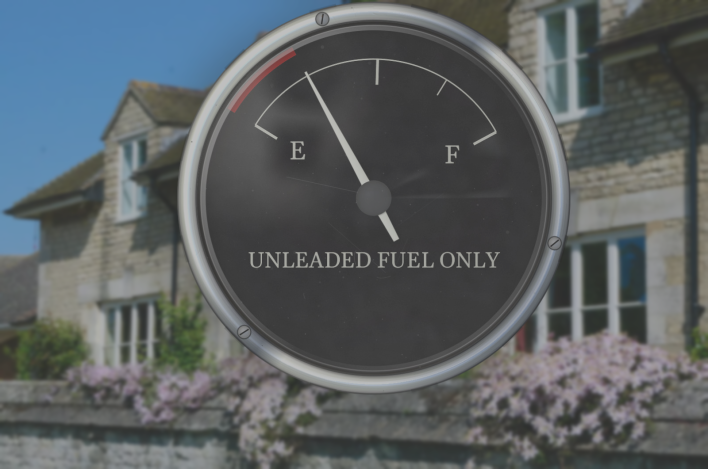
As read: {"value": 0.25}
